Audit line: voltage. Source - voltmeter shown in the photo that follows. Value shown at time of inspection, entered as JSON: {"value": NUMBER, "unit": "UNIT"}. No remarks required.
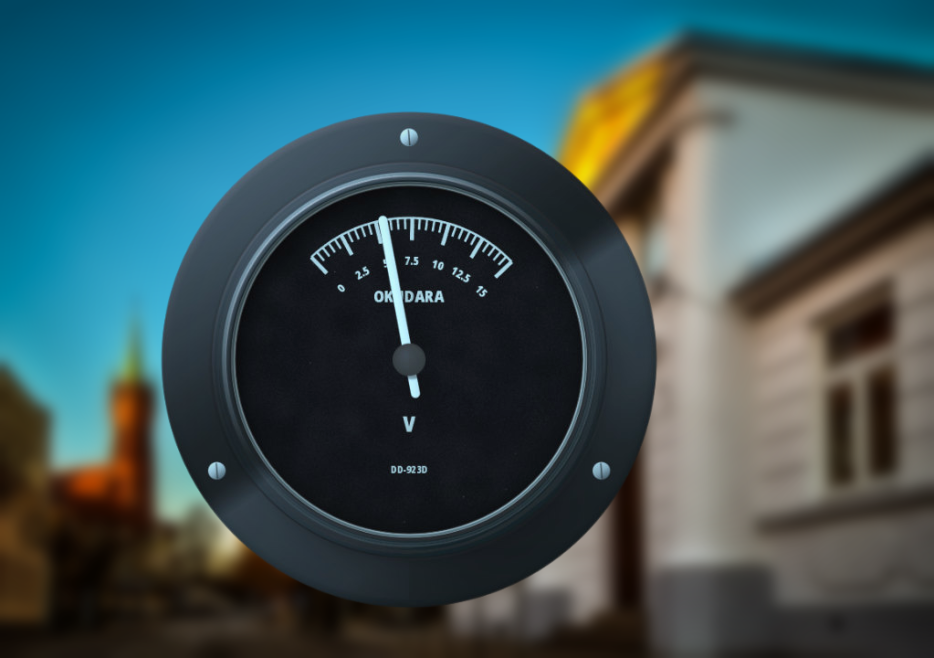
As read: {"value": 5.5, "unit": "V"}
